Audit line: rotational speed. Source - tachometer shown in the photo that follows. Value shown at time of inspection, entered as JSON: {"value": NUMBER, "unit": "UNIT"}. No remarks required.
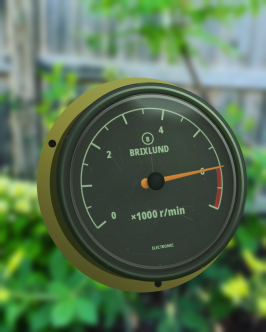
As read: {"value": 6000, "unit": "rpm"}
